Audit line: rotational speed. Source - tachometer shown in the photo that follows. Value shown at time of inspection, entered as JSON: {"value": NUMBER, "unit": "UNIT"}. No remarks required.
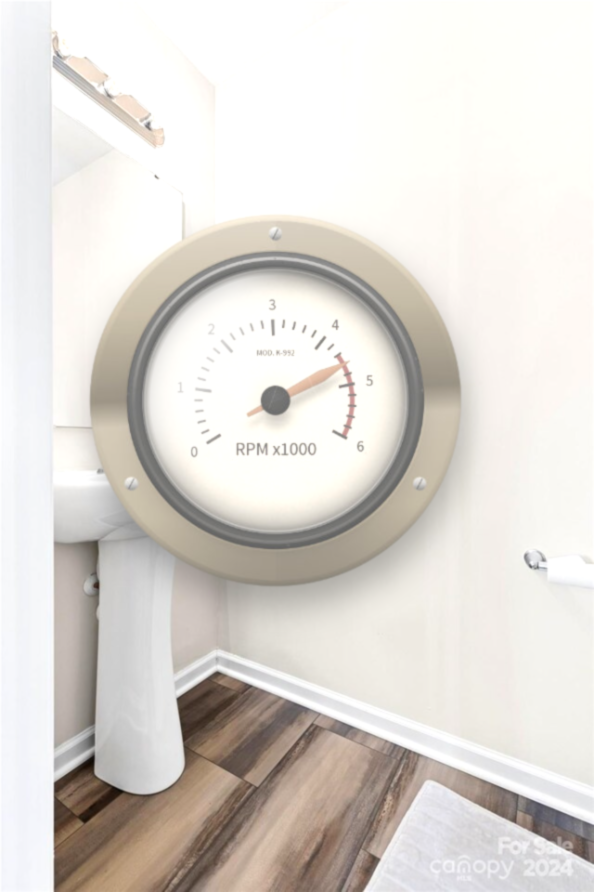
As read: {"value": 4600, "unit": "rpm"}
